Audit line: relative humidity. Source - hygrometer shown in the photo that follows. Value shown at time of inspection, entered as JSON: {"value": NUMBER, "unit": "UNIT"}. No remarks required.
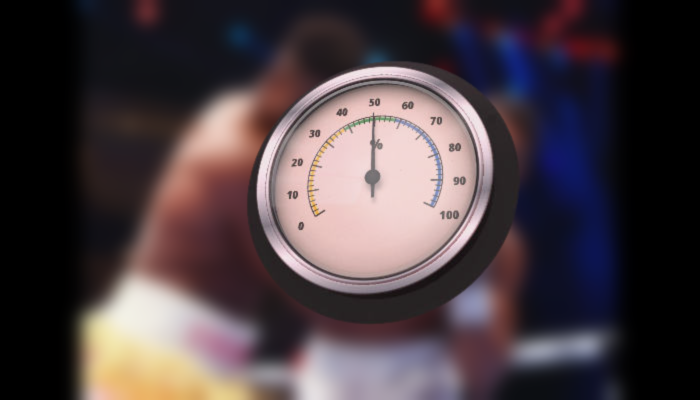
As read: {"value": 50, "unit": "%"}
